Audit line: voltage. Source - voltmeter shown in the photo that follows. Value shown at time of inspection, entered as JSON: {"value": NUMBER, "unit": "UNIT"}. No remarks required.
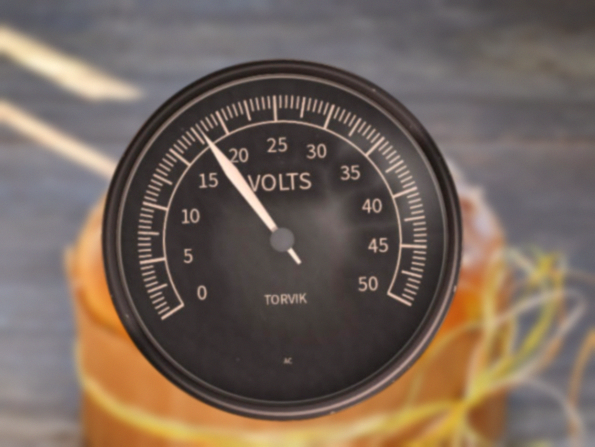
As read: {"value": 18, "unit": "V"}
